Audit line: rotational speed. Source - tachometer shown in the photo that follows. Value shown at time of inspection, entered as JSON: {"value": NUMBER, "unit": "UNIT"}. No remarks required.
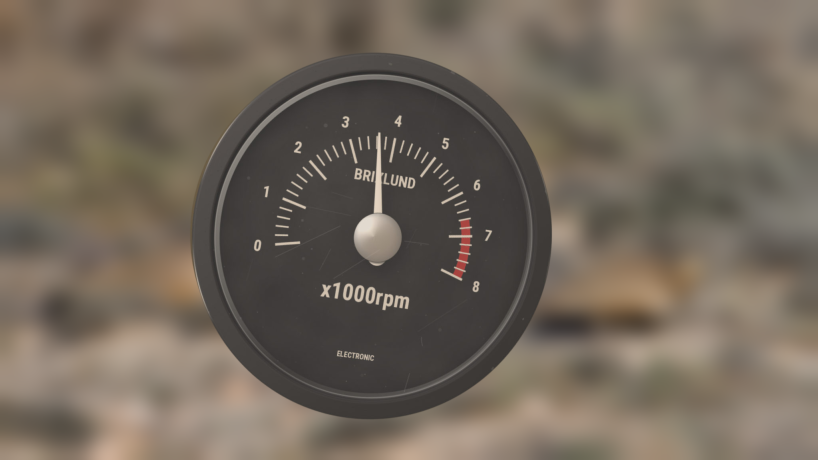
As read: {"value": 3600, "unit": "rpm"}
